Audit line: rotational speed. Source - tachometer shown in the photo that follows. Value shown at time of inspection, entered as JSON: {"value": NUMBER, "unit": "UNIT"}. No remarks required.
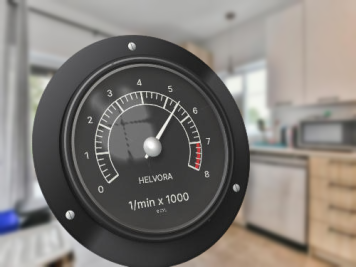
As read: {"value": 5400, "unit": "rpm"}
